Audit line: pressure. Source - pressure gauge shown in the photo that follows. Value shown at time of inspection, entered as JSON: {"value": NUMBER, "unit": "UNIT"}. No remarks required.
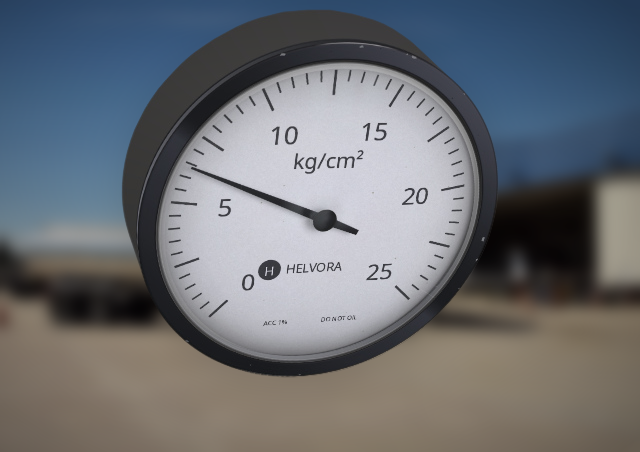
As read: {"value": 6.5, "unit": "kg/cm²"}
